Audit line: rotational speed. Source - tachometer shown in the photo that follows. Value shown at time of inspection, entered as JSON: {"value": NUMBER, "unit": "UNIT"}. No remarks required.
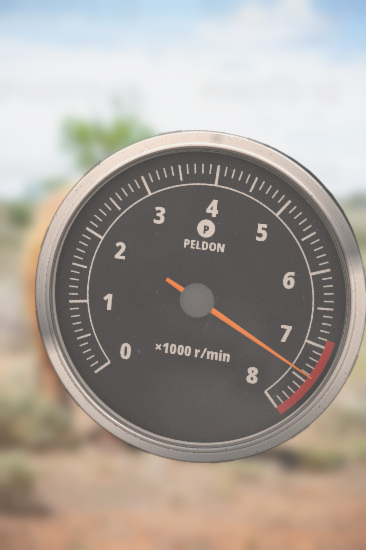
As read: {"value": 7400, "unit": "rpm"}
